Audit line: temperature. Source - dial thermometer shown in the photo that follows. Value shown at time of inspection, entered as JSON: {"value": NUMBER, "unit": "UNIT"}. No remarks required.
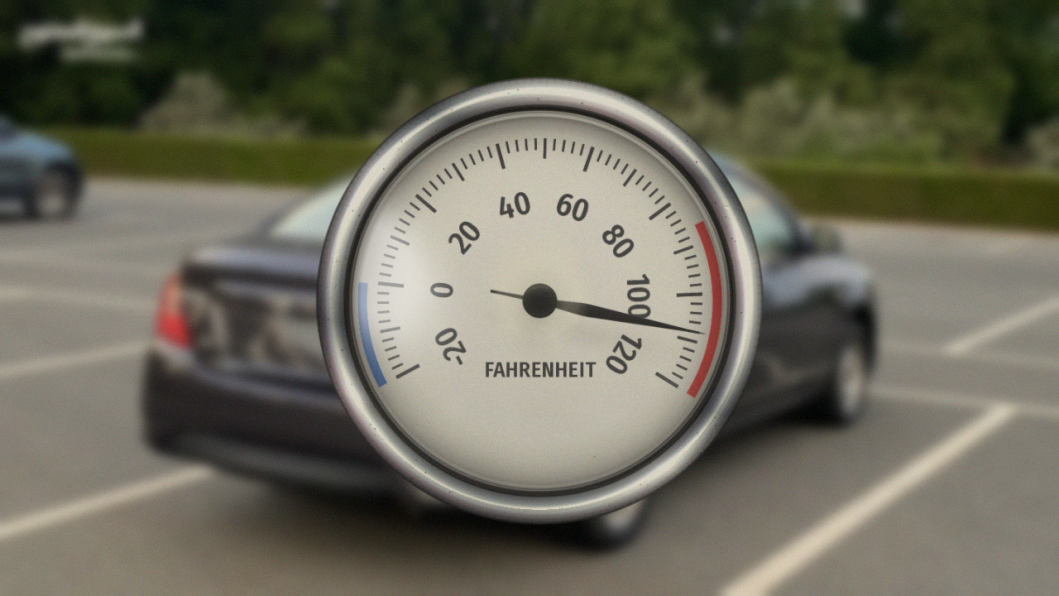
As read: {"value": 108, "unit": "°F"}
